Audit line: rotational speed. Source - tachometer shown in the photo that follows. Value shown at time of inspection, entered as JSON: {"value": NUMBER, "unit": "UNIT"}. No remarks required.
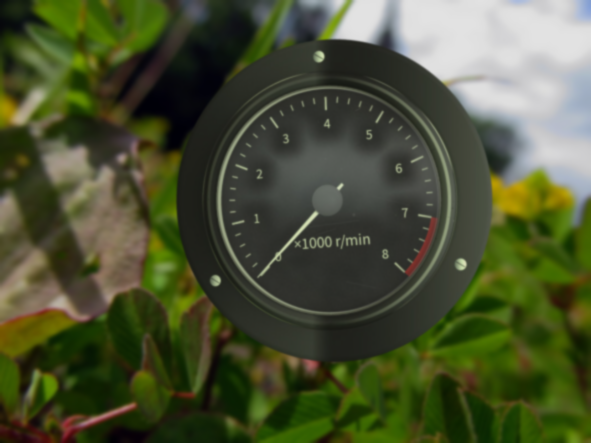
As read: {"value": 0, "unit": "rpm"}
